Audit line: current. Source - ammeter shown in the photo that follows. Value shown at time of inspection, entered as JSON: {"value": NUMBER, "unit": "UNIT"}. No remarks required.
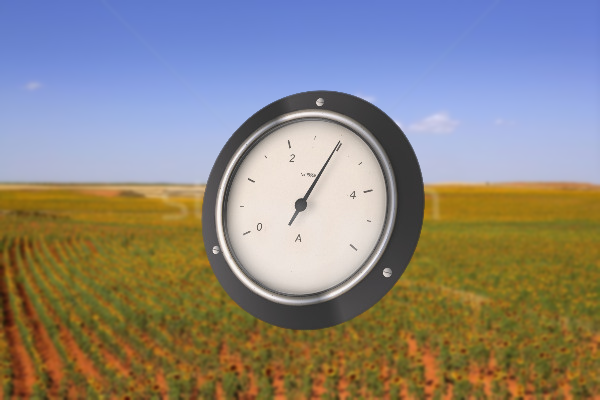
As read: {"value": 3, "unit": "A"}
